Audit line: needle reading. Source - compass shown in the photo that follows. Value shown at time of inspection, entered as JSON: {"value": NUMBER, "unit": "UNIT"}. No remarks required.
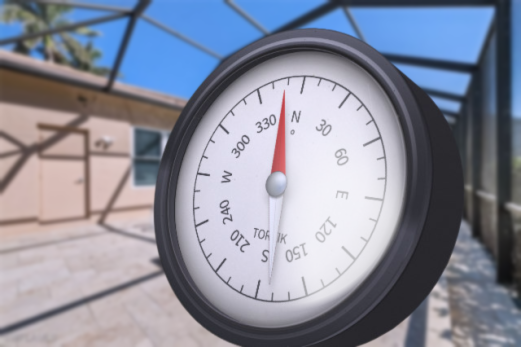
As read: {"value": 350, "unit": "°"}
